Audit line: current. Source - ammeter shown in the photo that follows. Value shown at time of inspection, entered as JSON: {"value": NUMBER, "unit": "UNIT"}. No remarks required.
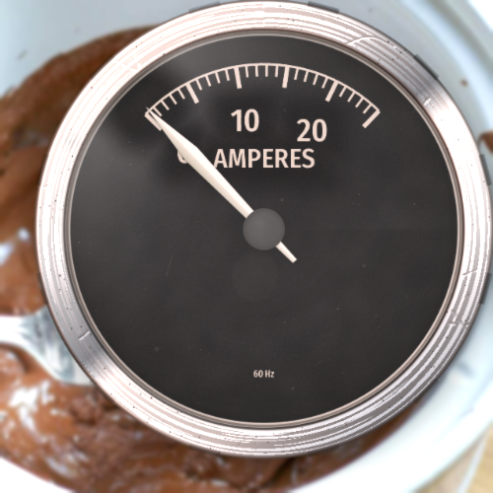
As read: {"value": 0.5, "unit": "A"}
